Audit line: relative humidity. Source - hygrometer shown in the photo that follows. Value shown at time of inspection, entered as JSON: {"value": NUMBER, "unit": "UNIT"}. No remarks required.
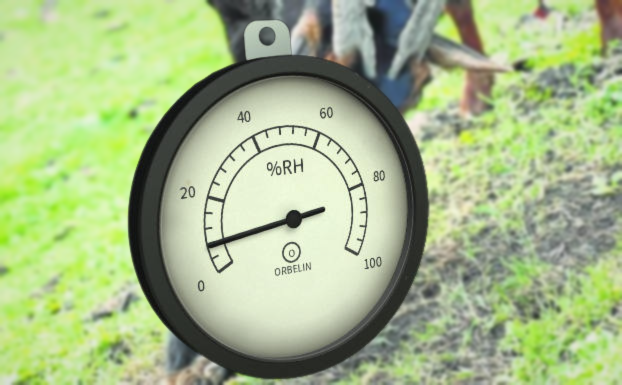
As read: {"value": 8, "unit": "%"}
